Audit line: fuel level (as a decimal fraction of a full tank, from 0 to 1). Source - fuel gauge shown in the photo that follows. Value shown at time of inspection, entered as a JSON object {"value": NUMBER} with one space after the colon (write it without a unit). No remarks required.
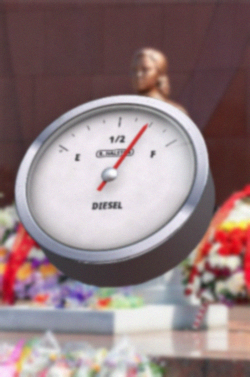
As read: {"value": 0.75}
